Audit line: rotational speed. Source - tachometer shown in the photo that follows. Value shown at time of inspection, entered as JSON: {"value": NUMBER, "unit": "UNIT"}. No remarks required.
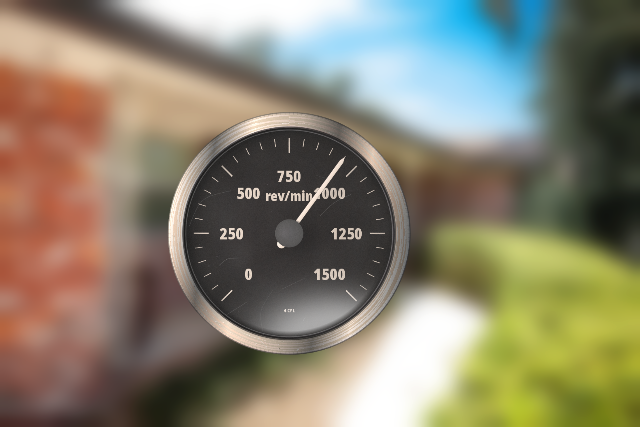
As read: {"value": 950, "unit": "rpm"}
